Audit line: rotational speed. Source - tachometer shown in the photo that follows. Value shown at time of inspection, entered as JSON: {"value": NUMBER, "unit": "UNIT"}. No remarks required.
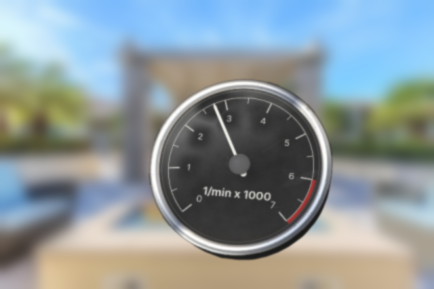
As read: {"value": 2750, "unit": "rpm"}
